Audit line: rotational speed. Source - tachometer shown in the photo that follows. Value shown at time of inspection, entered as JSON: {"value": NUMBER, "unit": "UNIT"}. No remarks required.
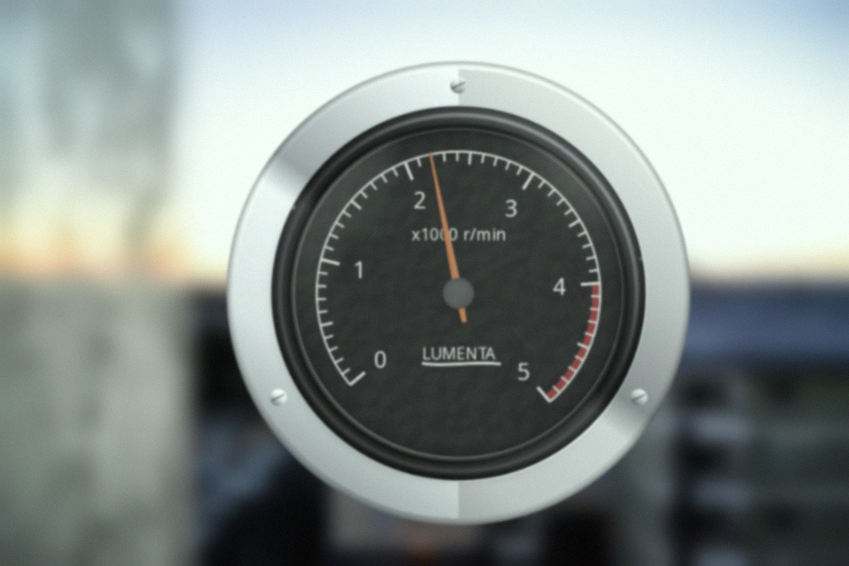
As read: {"value": 2200, "unit": "rpm"}
